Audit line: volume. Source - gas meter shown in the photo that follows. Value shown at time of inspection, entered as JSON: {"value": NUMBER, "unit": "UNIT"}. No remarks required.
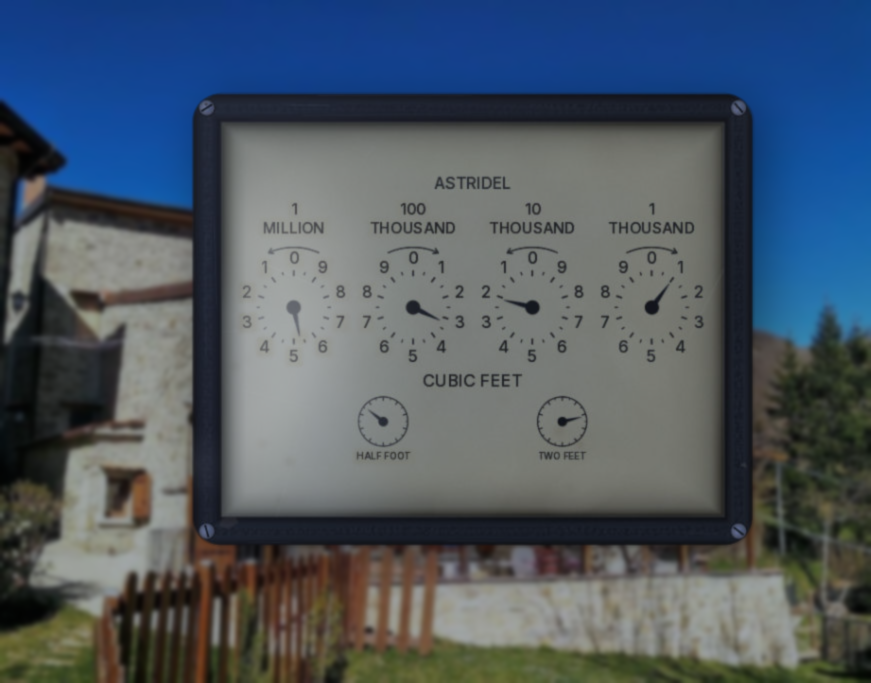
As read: {"value": 532100, "unit": "ft³"}
